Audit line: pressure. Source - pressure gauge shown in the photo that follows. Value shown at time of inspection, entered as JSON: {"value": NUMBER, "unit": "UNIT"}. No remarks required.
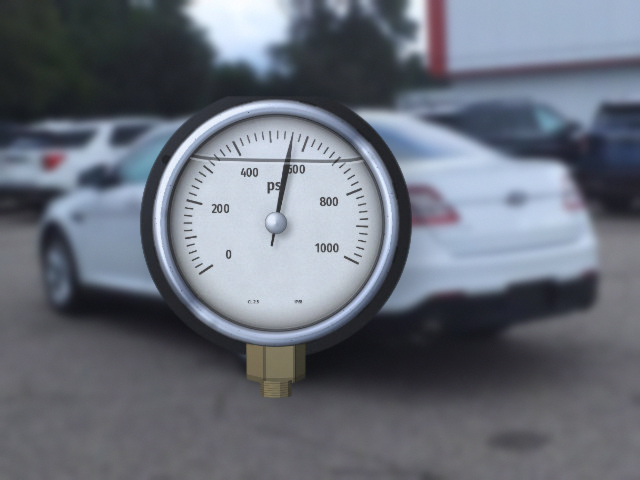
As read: {"value": 560, "unit": "psi"}
